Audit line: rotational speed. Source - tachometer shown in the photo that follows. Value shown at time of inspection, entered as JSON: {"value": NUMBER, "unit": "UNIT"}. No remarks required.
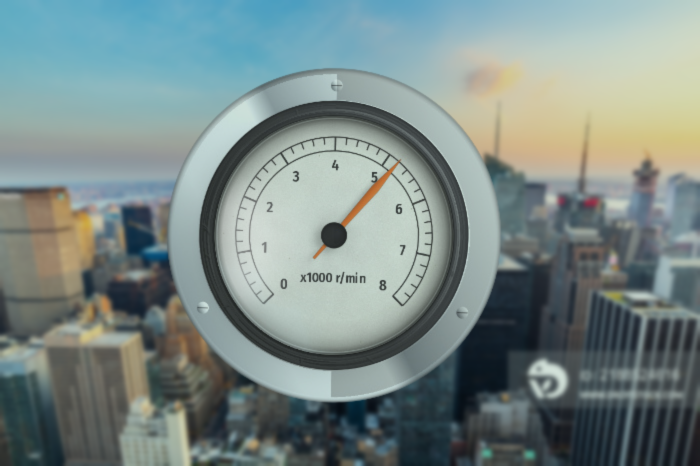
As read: {"value": 5200, "unit": "rpm"}
